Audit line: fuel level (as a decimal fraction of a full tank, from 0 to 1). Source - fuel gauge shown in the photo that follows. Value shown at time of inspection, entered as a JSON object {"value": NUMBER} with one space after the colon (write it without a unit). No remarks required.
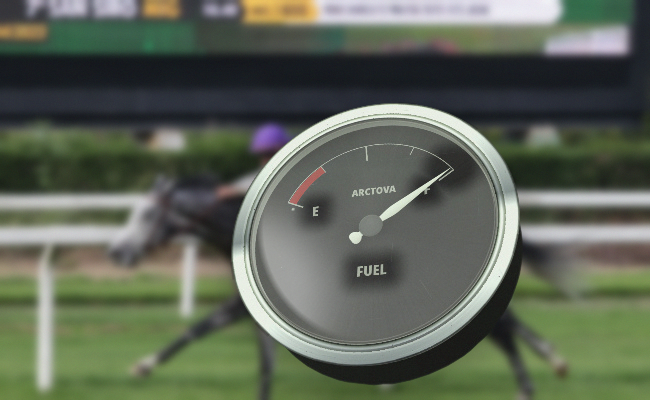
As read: {"value": 1}
